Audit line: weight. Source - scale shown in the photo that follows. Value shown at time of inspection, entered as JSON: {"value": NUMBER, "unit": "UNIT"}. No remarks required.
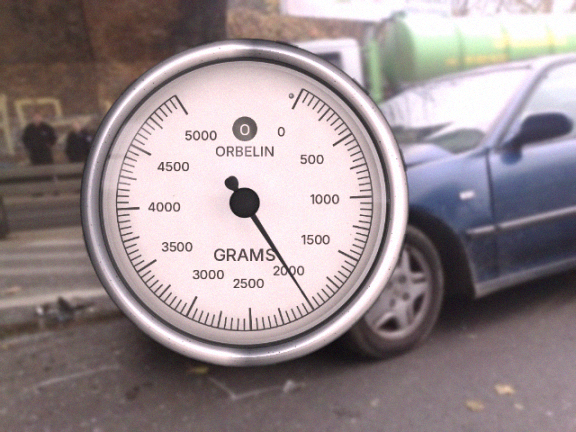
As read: {"value": 2000, "unit": "g"}
